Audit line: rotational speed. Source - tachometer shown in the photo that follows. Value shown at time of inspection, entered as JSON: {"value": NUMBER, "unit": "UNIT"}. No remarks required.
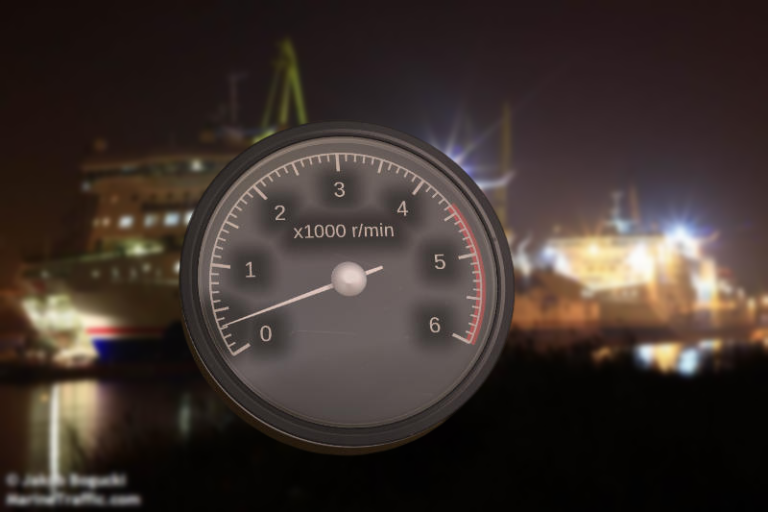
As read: {"value": 300, "unit": "rpm"}
